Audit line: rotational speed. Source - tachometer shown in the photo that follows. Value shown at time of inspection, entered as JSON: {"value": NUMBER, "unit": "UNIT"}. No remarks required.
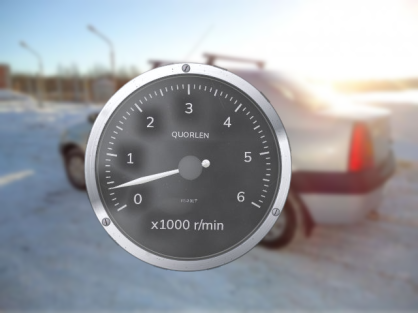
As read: {"value": 400, "unit": "rpm"}
